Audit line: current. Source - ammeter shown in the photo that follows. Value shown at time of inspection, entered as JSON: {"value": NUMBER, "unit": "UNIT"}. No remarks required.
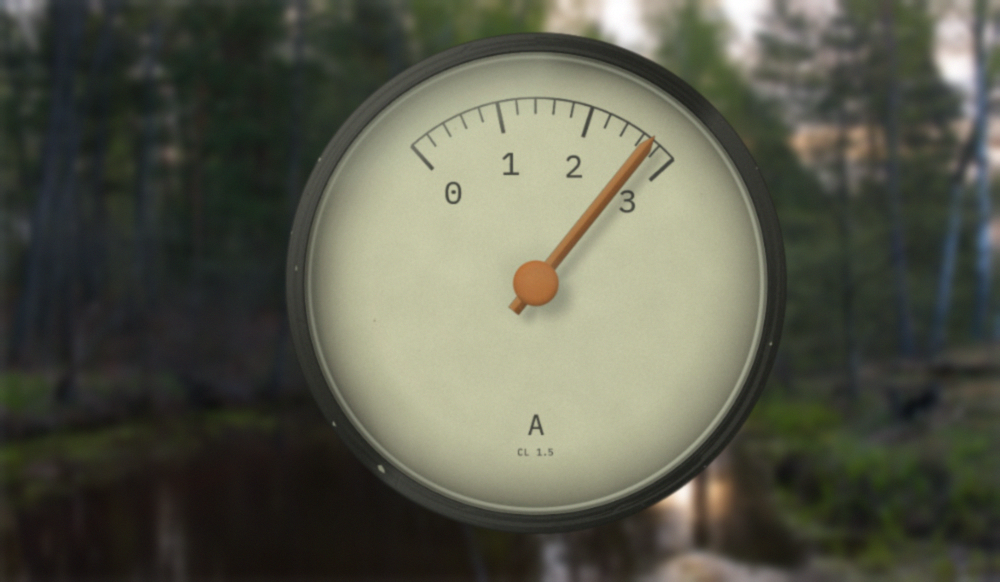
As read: {"value": 2.7, "unit": "A"}
